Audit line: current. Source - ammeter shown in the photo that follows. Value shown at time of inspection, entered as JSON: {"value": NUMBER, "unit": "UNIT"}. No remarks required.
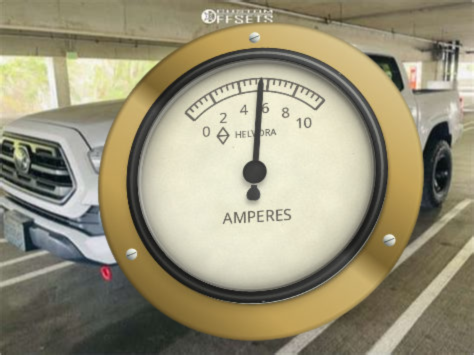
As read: {"value": 5.6, "unit": "A"}
